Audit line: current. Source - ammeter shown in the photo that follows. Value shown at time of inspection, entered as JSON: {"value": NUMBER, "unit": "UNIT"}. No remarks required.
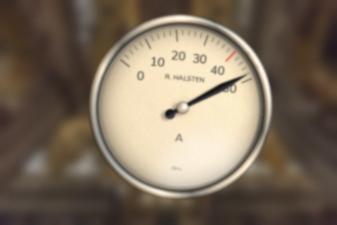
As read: {"value": 48, "unit": "A"}
